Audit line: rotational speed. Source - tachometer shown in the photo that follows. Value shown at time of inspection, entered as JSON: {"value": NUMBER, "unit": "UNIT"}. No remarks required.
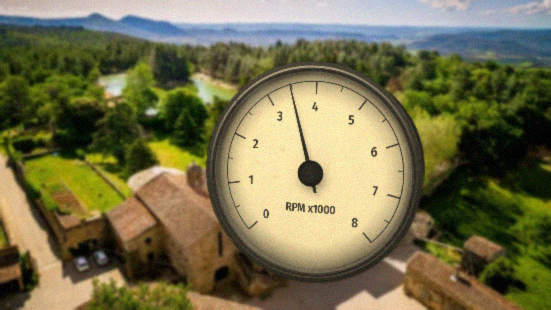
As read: {"value": 3500, "unit": "rpm"}
